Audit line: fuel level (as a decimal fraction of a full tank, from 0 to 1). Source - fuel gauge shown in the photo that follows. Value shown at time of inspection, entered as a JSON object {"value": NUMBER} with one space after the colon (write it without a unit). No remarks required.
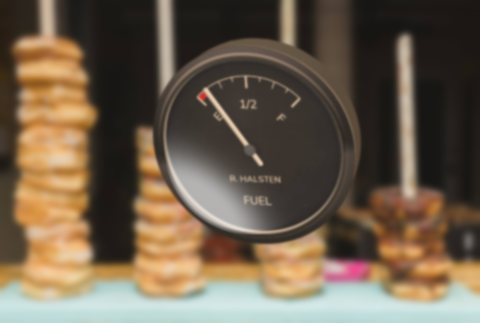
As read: {"value": 0.125}
